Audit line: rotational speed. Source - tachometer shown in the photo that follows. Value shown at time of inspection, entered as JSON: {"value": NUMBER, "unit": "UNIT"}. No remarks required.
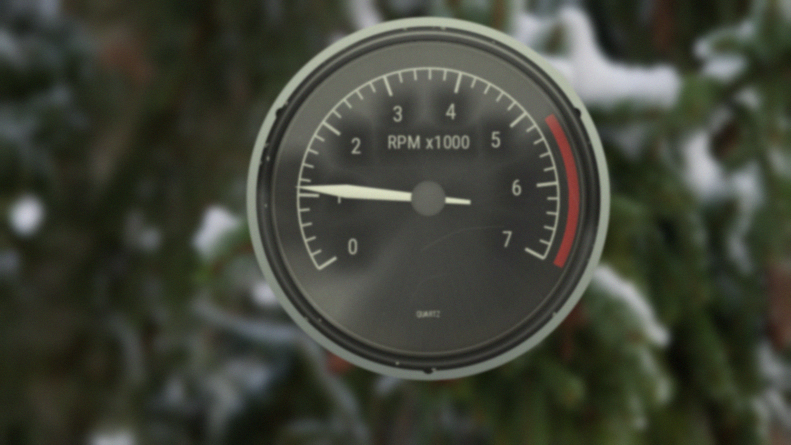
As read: {"value": 1100, "unit": "rpm"}
